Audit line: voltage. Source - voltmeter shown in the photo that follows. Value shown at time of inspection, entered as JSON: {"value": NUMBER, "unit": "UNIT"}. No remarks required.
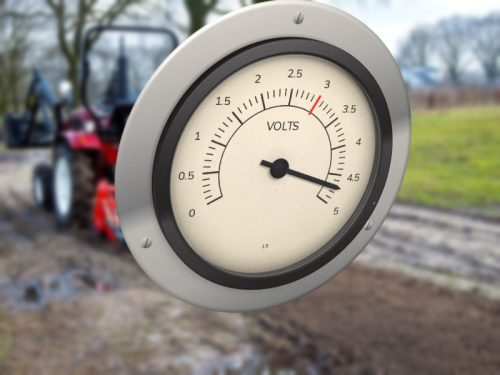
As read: {"value": 4.7, "unit": "V"}
